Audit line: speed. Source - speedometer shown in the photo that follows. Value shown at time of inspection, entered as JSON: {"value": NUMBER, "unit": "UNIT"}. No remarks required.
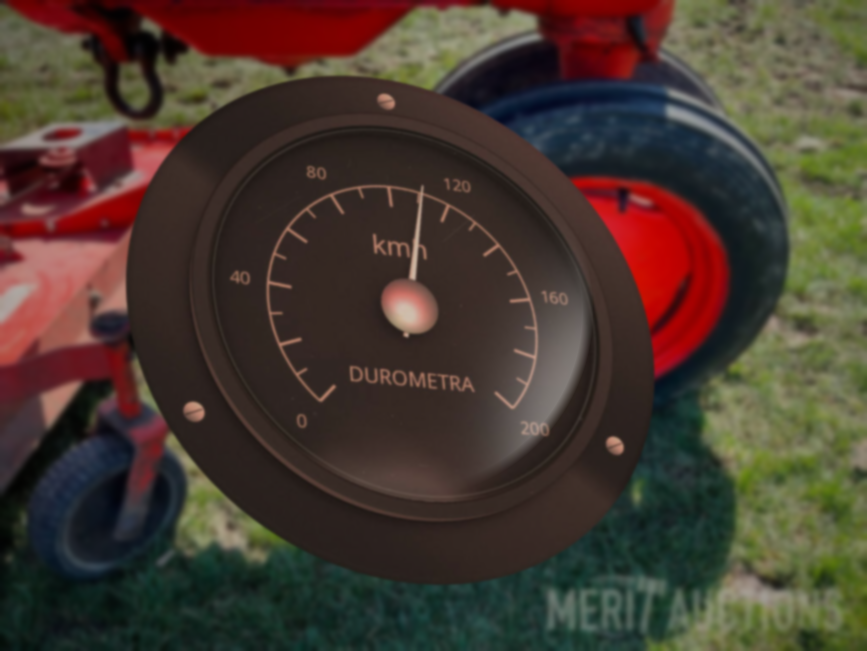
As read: {"value": 110, "unit": "km/h"}
